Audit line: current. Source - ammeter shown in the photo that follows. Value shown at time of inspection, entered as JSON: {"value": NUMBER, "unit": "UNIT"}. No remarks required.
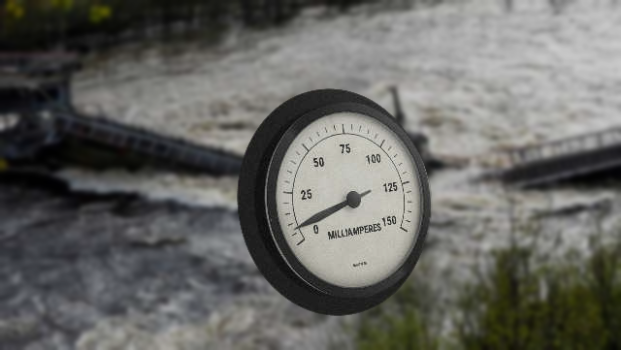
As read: {"value": 7.5, "unit": "mA"}
